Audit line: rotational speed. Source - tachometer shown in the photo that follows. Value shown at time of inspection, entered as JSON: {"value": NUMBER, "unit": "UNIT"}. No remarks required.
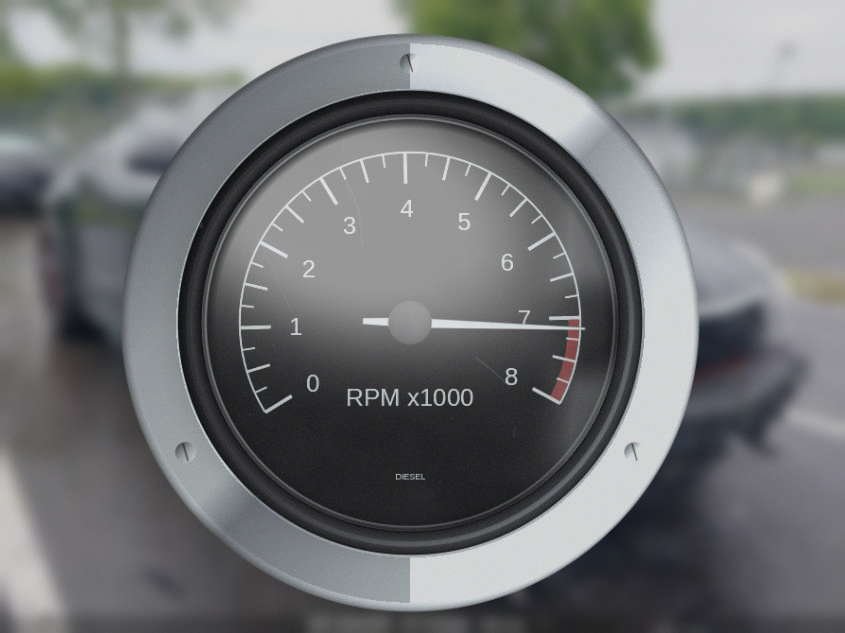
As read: {"value": 7125, "unit": "rpm"}
